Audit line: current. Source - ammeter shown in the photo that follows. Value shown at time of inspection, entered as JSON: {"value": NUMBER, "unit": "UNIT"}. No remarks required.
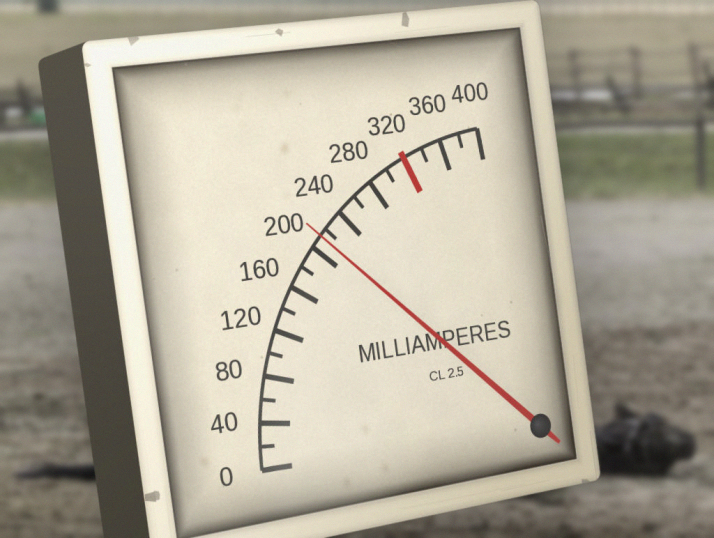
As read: {"value": 210, "unit": "mA"}
